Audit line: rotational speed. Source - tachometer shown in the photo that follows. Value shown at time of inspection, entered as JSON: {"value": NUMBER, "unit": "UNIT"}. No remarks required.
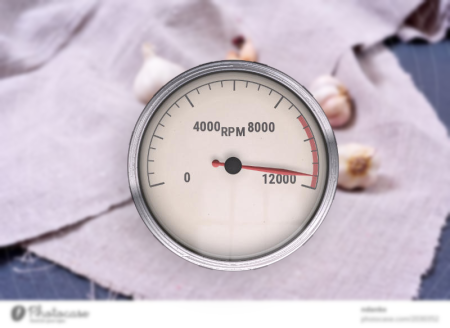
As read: {"value": 11500, "unit": "rpm"}
